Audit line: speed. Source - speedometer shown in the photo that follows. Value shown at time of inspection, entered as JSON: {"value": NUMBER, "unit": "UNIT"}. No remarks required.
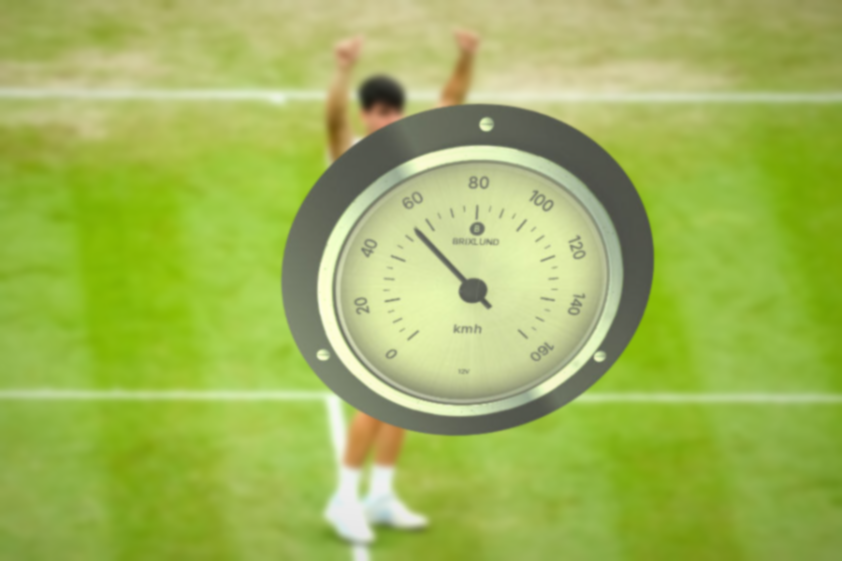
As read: {"value": 55, "unit": "km/h"}
